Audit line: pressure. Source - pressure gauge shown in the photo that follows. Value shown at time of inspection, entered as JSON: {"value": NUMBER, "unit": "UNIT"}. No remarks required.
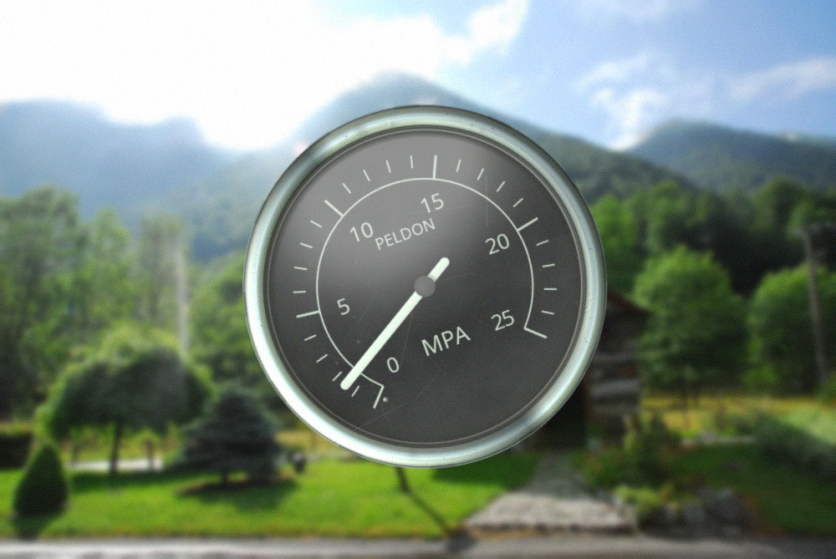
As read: {"value": 1.5, "unit": "MPa"}
